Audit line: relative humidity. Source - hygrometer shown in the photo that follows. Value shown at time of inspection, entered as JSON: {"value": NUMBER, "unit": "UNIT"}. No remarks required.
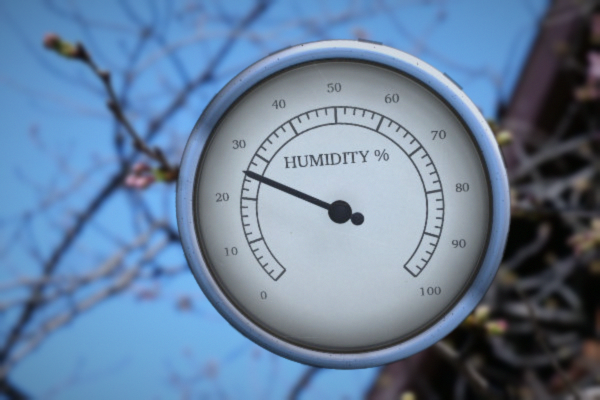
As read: {"value": 26, "unit": "%"}
